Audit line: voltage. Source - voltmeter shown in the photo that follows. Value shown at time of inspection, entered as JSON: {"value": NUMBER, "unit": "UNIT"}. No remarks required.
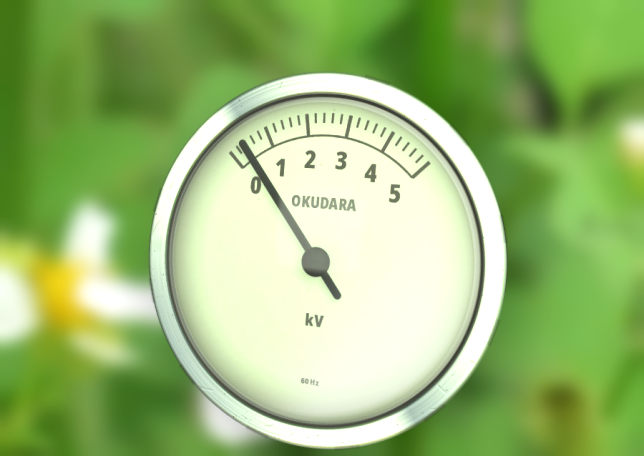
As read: {"value": 0.4, "unit": "kV"}
